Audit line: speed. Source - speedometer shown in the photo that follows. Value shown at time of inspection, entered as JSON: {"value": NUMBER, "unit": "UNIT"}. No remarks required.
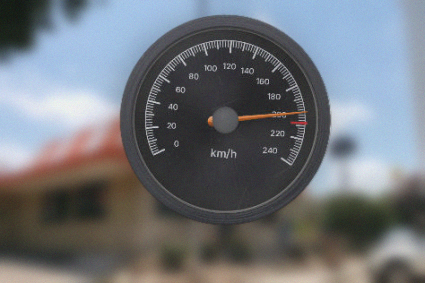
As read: {"value": 200, "unit": "km/h"}
